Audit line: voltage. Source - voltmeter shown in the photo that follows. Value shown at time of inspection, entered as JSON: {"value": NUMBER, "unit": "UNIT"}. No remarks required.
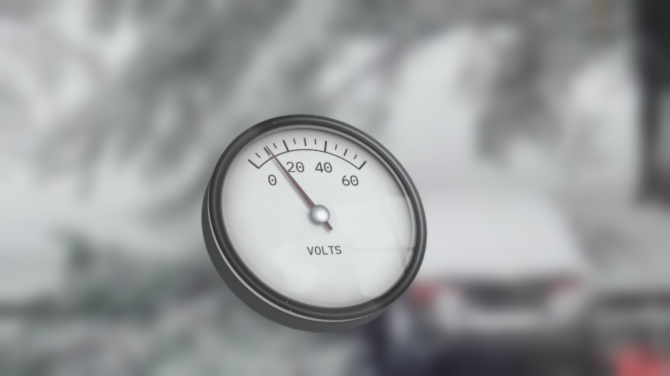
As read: {"value": 10, "unit": "V"}
